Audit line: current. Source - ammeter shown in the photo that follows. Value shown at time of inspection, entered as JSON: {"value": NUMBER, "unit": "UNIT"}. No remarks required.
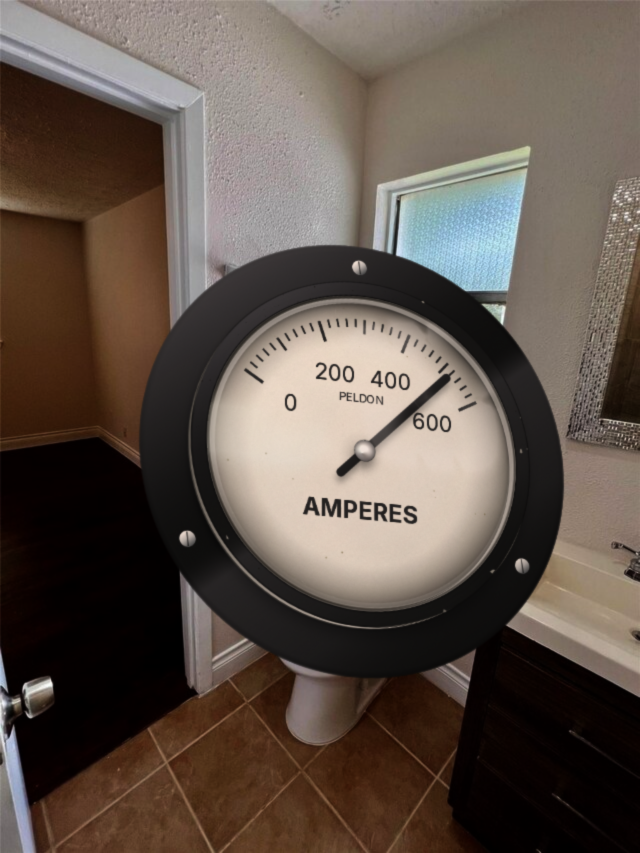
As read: {"value": 520, "unit": "A"}
